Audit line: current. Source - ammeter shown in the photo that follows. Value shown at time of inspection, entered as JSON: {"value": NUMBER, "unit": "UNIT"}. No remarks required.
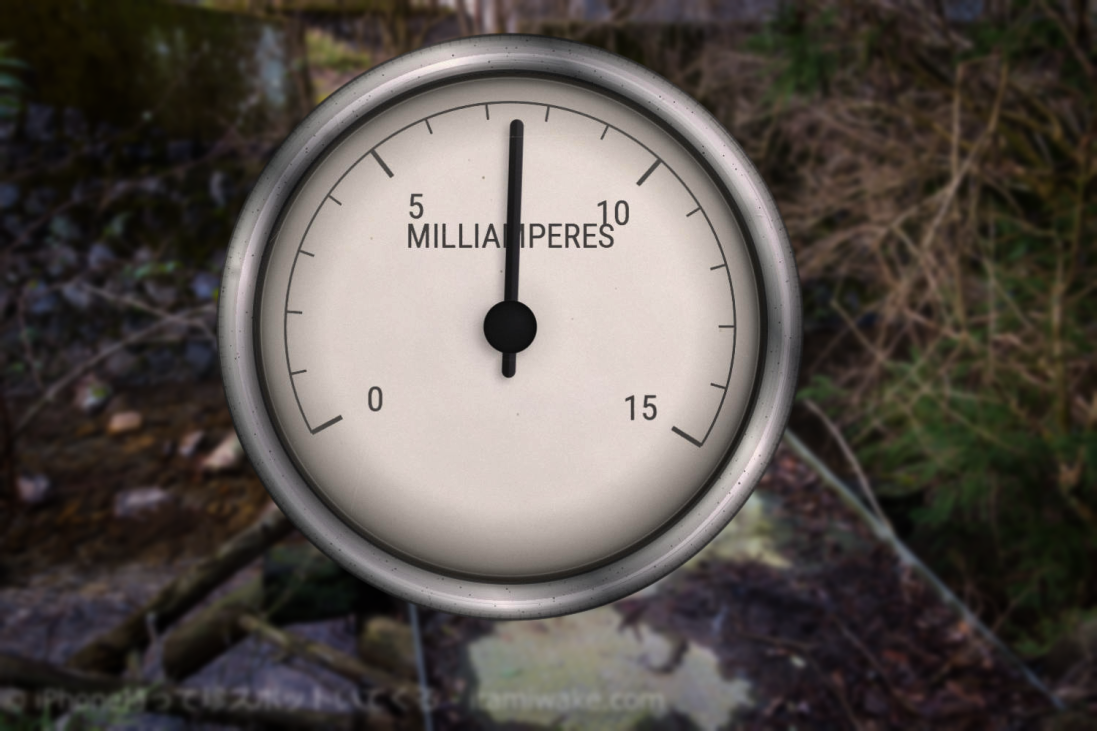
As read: {"value": 7.5, "unit": "mA"}
